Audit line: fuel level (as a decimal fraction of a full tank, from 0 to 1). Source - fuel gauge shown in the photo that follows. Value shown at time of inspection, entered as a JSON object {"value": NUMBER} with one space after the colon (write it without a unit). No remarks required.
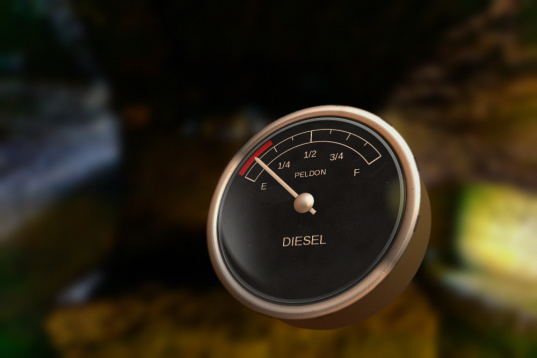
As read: {"value": 0.125}
